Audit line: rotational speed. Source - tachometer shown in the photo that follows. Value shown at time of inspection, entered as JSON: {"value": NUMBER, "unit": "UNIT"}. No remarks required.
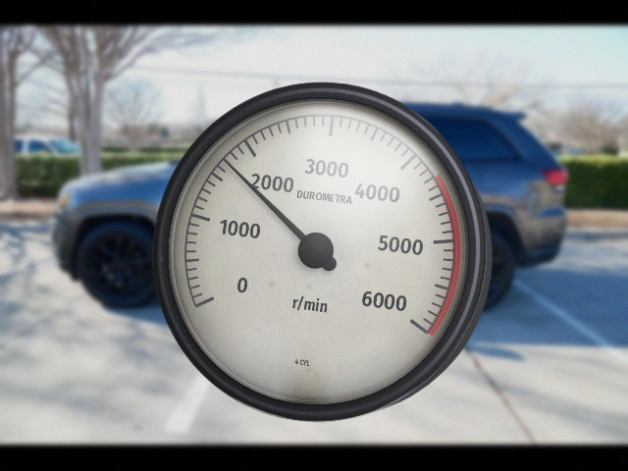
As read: {"value": 1700, "unit": "rpm"}
